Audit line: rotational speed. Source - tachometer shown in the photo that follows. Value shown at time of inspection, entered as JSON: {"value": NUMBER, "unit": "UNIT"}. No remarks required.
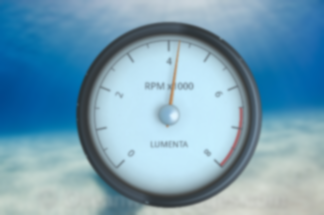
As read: {"value": 4250, "unit": "rpm"}
